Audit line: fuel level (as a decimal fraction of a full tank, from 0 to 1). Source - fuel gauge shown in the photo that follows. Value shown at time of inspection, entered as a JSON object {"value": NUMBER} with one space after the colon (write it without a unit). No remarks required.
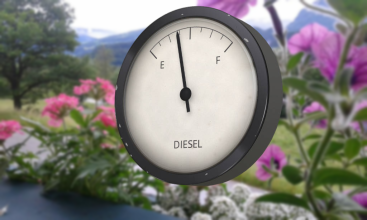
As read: {"value": 0.375}
